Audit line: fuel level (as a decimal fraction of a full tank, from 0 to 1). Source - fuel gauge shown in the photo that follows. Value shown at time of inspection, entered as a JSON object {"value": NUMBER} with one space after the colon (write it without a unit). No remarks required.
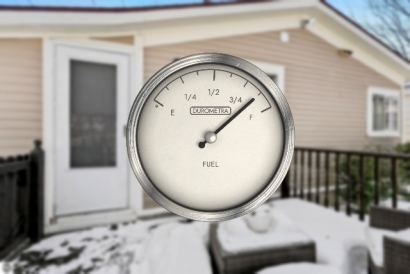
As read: {"value": 0.875}
